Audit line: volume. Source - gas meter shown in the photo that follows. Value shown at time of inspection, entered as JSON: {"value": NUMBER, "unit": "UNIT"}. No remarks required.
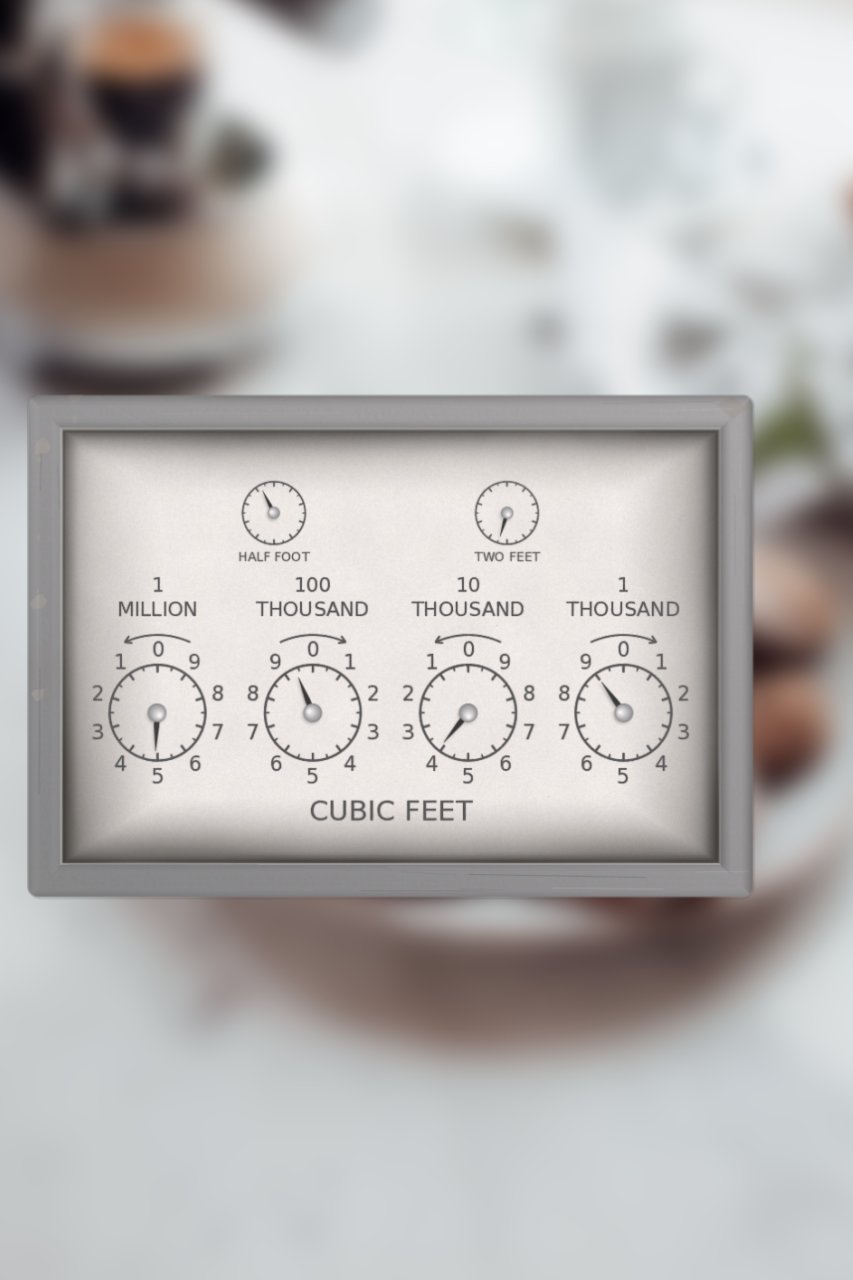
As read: {"value": 493900, "unit": "ft³"}
